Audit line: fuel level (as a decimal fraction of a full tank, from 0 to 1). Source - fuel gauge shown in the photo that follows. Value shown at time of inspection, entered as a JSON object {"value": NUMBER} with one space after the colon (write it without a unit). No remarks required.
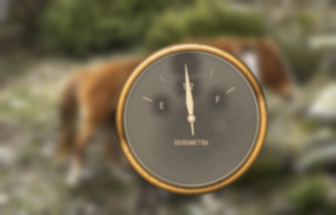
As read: {"value": 0.5}
